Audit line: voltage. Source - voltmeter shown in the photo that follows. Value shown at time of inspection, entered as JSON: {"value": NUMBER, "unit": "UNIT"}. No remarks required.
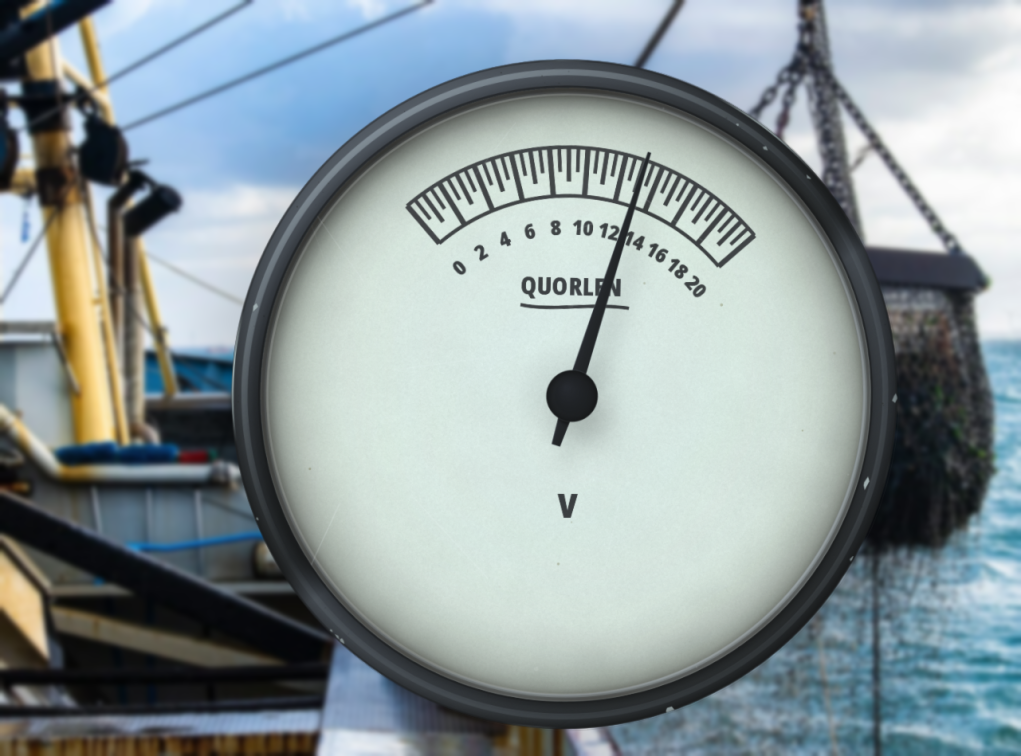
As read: {"value": 13, "unit": "V"}
